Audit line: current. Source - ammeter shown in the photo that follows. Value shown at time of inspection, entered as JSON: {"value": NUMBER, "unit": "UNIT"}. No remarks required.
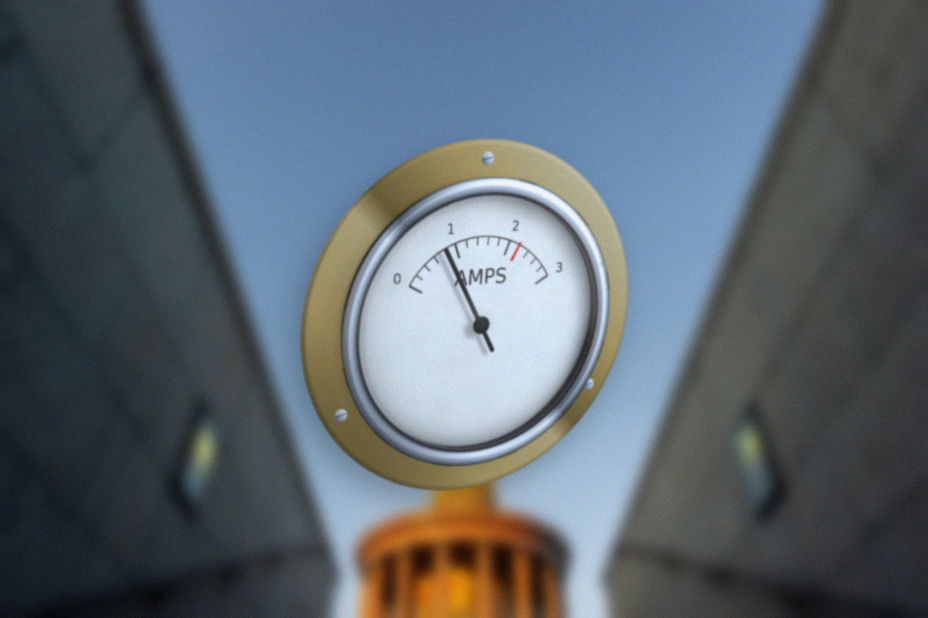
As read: {"value": 0.8, "unit": "A"}
